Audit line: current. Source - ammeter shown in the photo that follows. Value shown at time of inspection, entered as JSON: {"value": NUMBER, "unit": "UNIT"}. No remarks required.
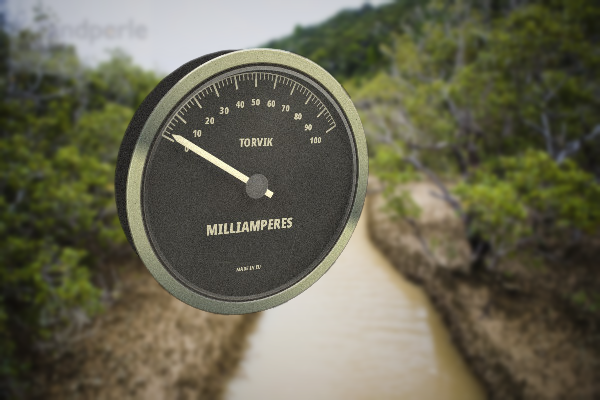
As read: {"value": 2, "unit": "mA"}
